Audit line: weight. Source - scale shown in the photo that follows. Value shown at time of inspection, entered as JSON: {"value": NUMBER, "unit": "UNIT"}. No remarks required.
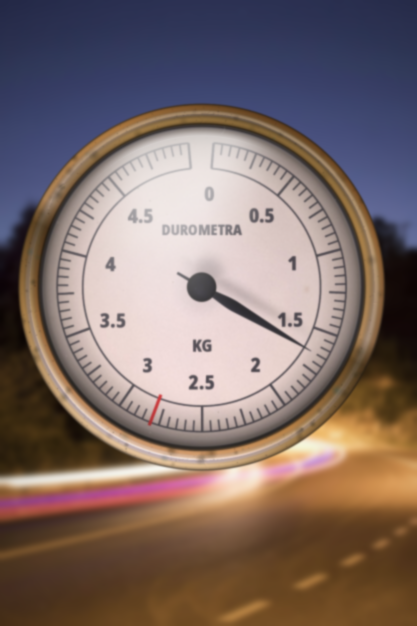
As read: {"value": 1.65, "unit": "kg"}
